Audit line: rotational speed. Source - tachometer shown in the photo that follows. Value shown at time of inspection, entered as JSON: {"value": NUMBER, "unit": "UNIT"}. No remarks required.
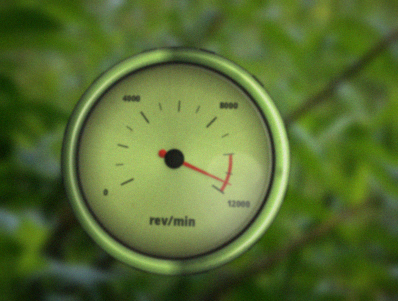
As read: {"value": 11500, "unit": "rpm"}
